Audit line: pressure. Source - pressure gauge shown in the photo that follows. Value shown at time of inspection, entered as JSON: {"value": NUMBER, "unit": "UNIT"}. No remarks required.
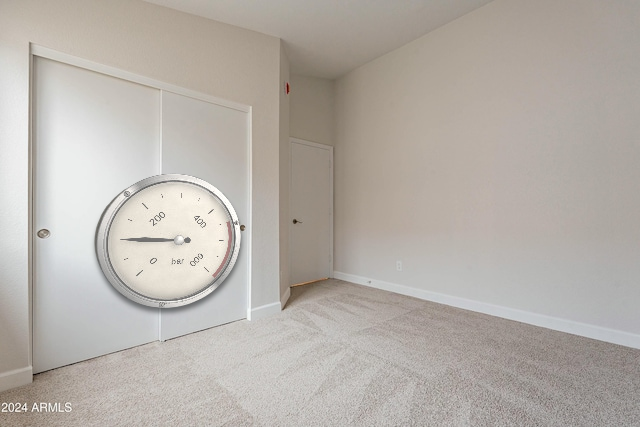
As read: {"value": 100, "unit": "bar"}
